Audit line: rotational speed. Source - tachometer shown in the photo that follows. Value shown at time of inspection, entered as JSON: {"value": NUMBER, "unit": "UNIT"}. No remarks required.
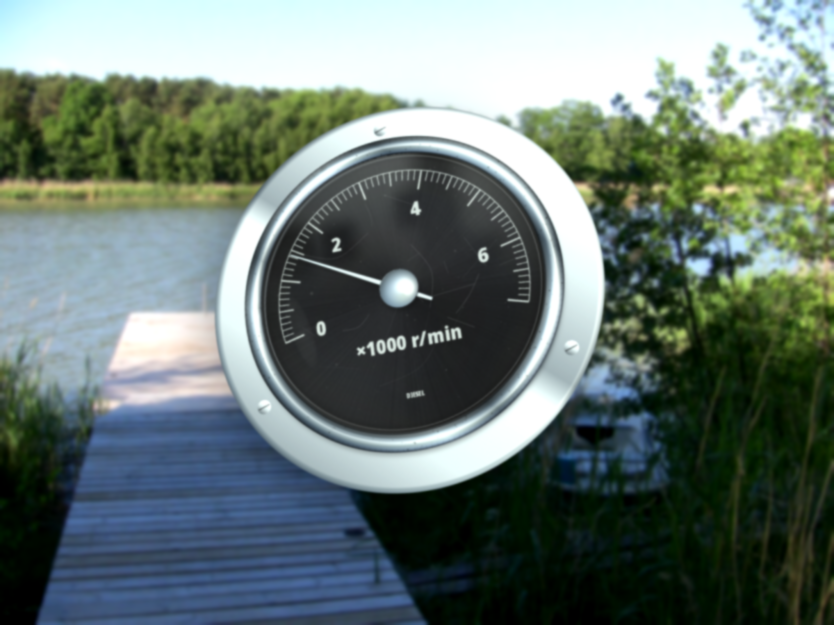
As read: {"value": 1400, "unit": "rpm"}
